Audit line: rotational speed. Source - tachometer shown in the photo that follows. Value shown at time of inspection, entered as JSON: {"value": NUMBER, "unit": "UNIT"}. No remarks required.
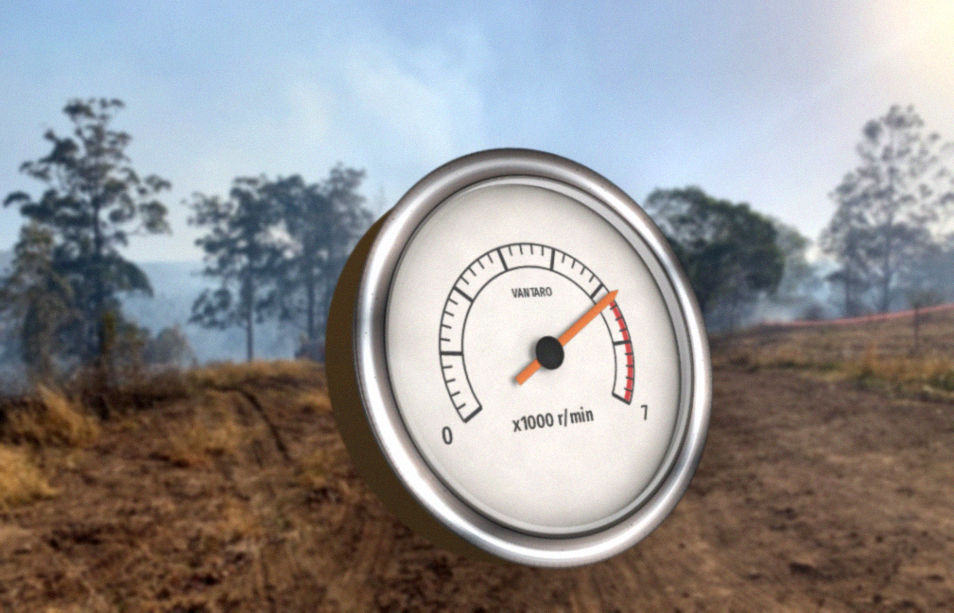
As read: {"value": 5200, "unit": "rpm"}
